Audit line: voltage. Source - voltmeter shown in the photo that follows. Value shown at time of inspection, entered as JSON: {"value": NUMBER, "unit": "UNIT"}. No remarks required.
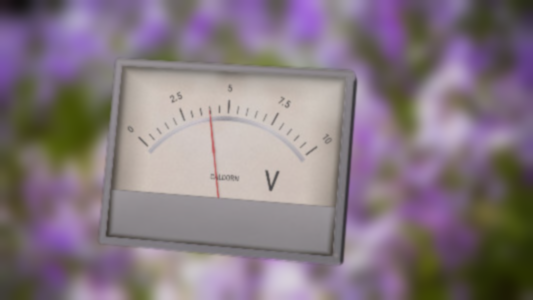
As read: {"value": 4, "unit": "V"}
